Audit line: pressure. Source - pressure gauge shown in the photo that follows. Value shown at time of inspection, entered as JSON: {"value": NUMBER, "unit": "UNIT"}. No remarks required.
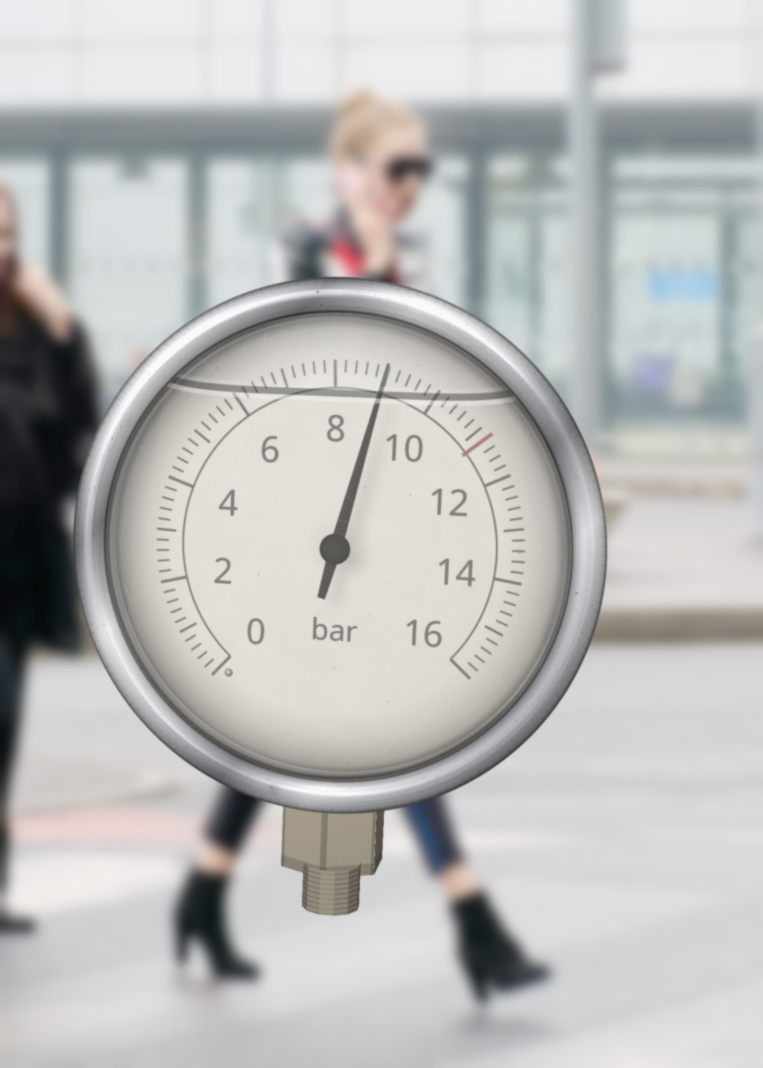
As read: {"value": 9, "unit": "bar"}
